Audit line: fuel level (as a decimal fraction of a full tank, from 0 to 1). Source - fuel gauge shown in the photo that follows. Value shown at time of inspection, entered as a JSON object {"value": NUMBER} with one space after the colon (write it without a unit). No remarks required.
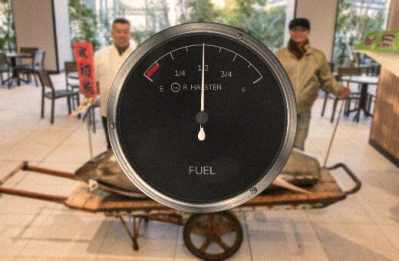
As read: {"value": 0.5}
